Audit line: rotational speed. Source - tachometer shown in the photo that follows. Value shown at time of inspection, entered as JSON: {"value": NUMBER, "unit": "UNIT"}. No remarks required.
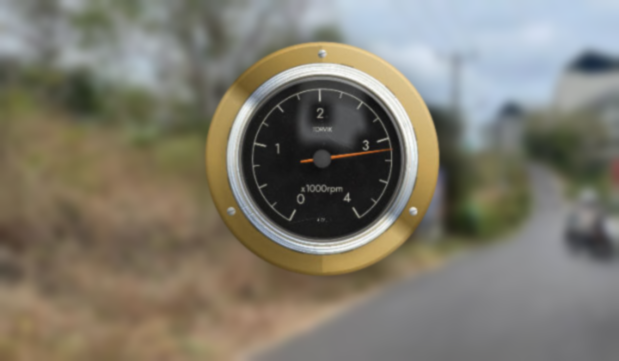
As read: {"value": 3125, "unit": "rpm"}
